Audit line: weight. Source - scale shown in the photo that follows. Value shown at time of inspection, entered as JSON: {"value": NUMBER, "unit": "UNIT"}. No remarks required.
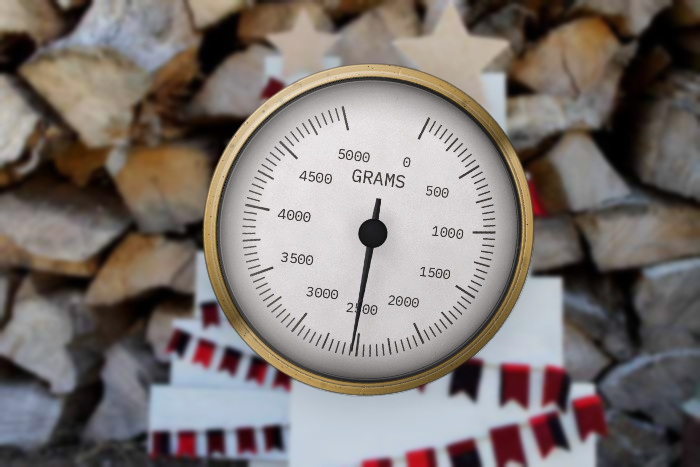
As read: {"value": 2550, "unit": "g"}
